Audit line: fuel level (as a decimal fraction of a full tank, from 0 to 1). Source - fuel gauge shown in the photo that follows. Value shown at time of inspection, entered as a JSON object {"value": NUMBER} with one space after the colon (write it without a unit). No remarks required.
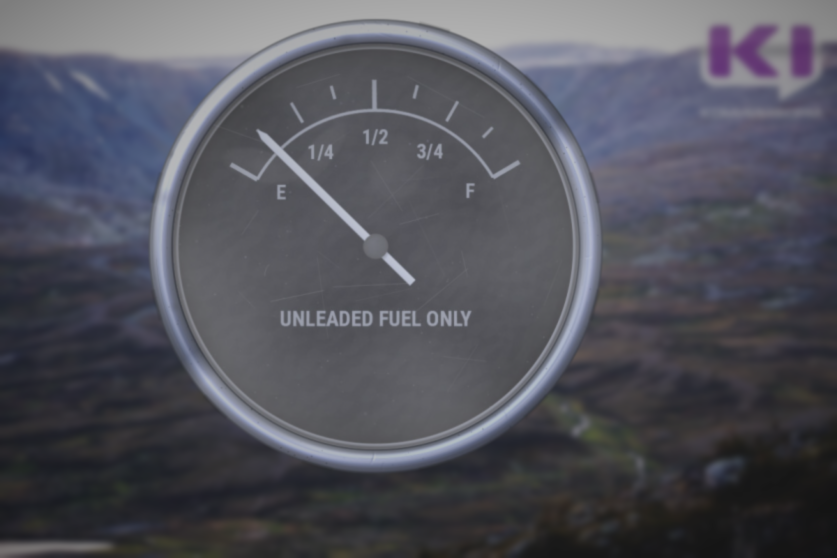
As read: {"value": 0.125}
